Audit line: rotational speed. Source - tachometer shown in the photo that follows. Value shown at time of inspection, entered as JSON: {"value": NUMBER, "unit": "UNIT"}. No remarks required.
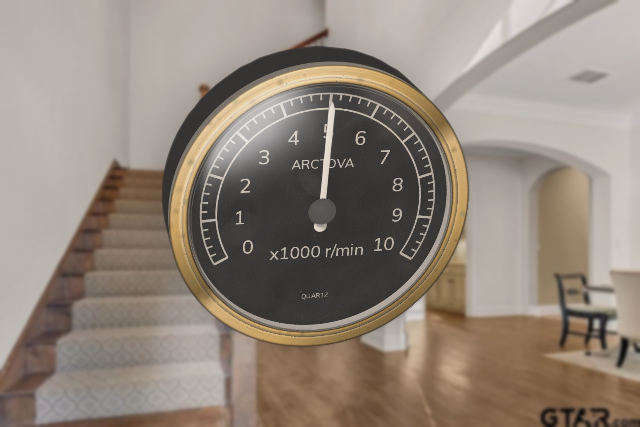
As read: {"value": 5000, "unit": "rpm"}
